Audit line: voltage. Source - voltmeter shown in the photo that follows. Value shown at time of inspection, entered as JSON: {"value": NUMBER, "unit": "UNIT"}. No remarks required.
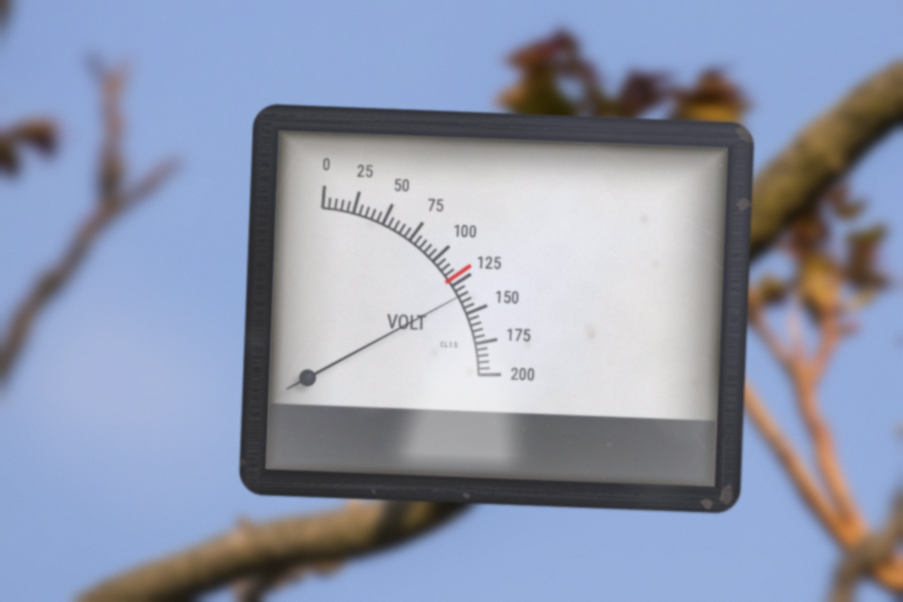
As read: {"value": 135, "unit": "V"}
